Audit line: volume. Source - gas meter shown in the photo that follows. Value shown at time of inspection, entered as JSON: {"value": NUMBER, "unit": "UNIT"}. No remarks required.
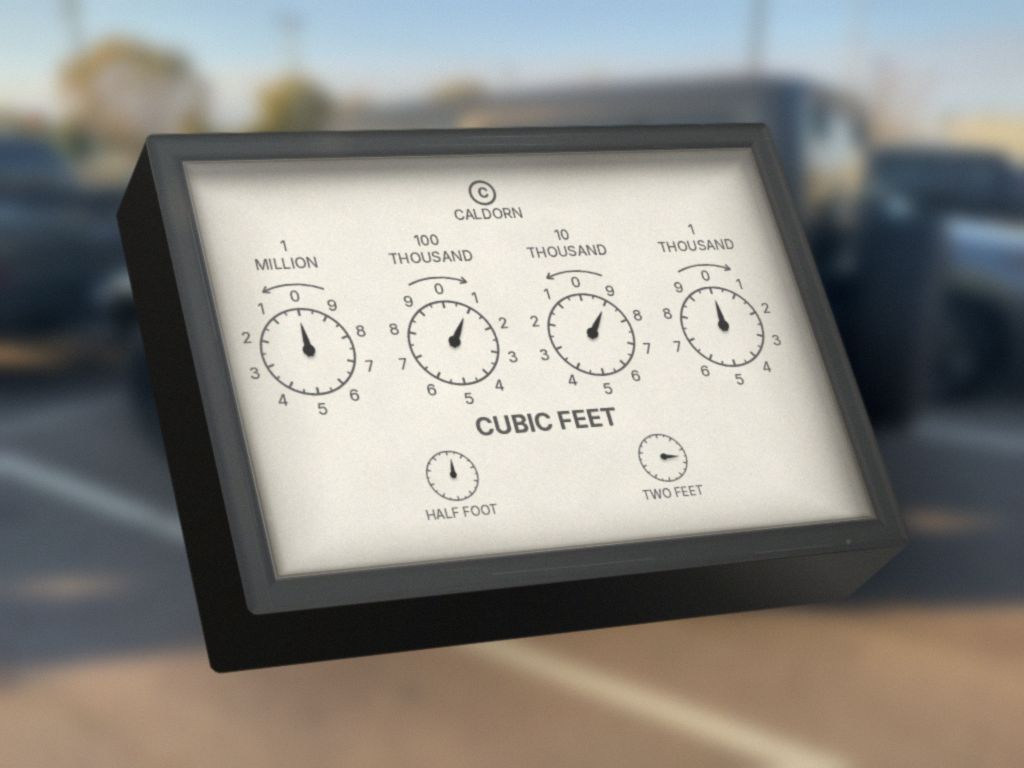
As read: {"value": 9000, "unit": "ft³"}
